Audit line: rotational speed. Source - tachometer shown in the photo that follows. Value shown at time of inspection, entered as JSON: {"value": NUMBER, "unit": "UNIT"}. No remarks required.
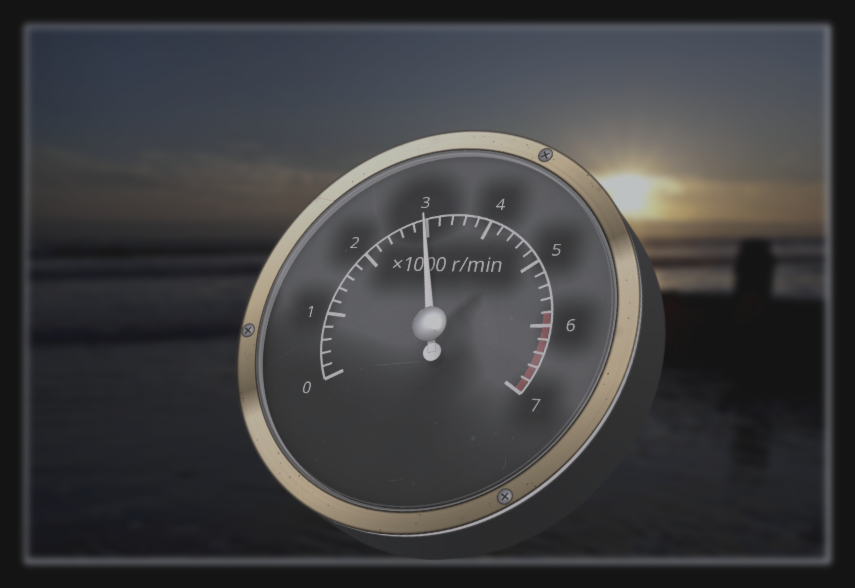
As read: {"value": 3000, "unit": "rpm"}
